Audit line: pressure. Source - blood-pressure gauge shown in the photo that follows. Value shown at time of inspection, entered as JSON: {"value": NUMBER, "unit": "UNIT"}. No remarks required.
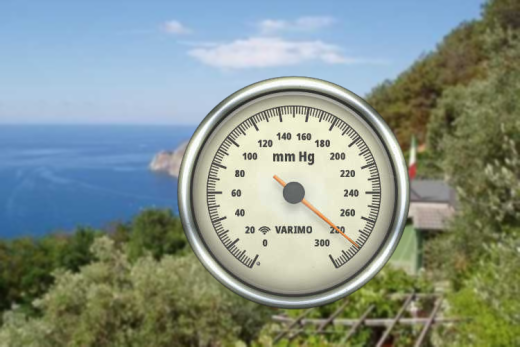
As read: {"value": 280, "unit": "mmHg"}
